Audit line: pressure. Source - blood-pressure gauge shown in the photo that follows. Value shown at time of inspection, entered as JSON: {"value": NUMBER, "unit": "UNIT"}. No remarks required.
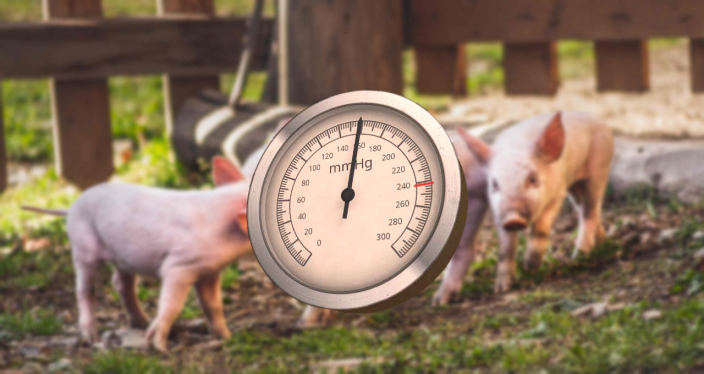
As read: {"value": 160, "unit": "mmHg"}
